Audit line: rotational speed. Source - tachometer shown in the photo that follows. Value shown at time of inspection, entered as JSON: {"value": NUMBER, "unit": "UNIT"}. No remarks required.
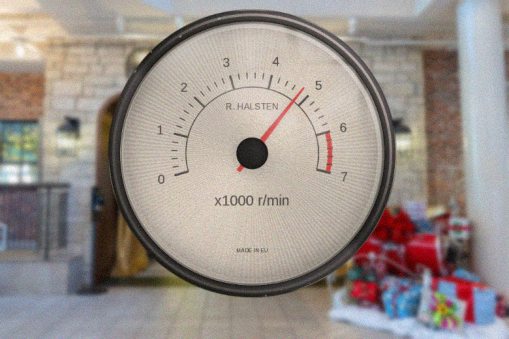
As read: {"value": 4800, "unit": "rpm"}
